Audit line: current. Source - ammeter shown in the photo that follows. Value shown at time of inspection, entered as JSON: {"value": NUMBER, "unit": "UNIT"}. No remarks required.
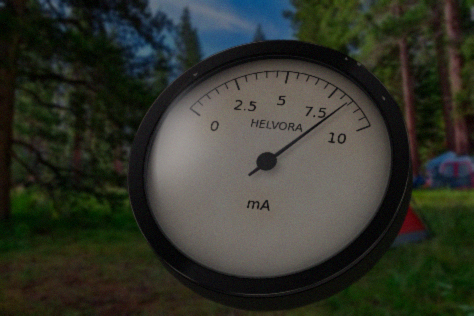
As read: {"value": 8.5, "unit": "mA"}
